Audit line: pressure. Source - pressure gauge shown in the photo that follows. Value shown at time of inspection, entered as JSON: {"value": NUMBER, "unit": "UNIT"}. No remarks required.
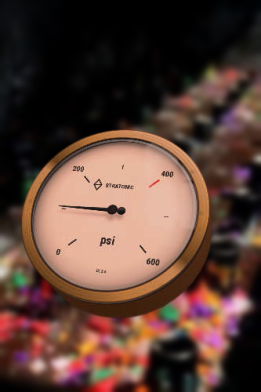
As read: {"value": 100, "unit": "psi"}
